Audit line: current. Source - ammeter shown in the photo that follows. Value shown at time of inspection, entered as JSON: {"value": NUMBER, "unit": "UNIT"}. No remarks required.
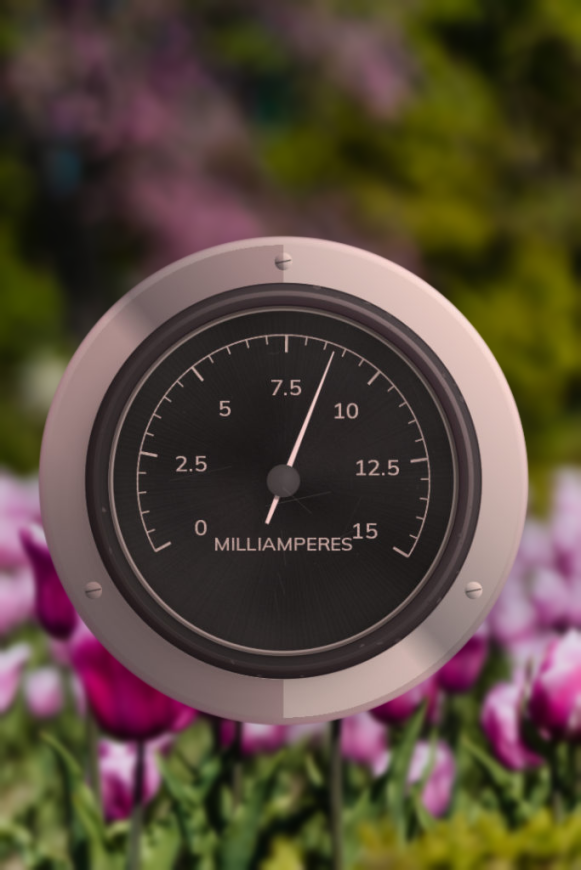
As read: {"value": 8.75, "unit": "mA"}
